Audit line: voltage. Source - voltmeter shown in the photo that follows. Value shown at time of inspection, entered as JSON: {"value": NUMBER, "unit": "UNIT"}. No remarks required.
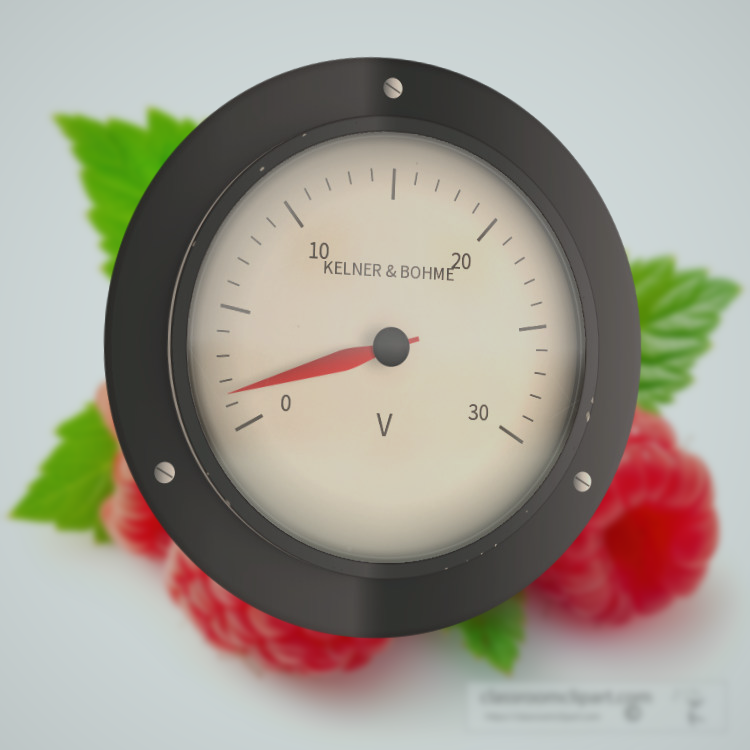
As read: {"value": 1.5, "unit": "V"}
